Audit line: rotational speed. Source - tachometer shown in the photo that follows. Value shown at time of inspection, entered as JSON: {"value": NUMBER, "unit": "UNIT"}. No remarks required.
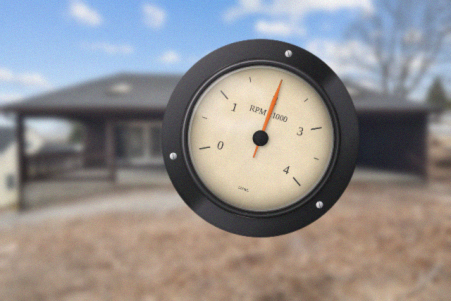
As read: {"value": 2000, "unit": "rpm"}
